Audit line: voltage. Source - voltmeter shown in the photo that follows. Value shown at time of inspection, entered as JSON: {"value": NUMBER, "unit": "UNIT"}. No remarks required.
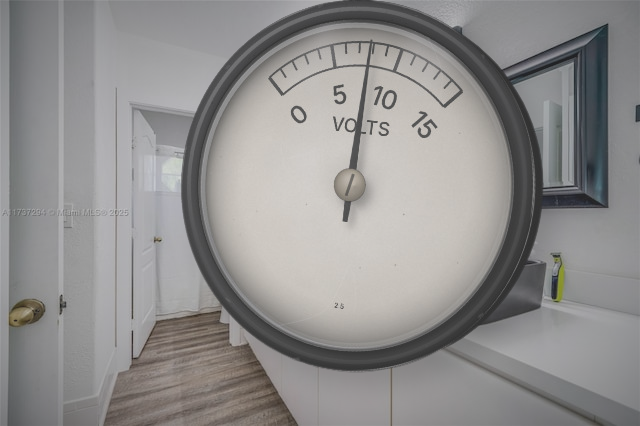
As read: {"value": 8, "unit": "V"}
